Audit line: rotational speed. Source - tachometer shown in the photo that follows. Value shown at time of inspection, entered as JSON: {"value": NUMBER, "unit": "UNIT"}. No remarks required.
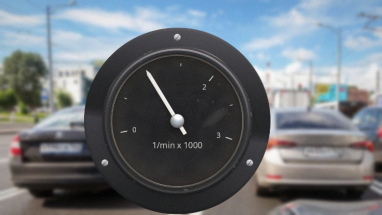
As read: {"value": 1000, "unit": "rpm"}
